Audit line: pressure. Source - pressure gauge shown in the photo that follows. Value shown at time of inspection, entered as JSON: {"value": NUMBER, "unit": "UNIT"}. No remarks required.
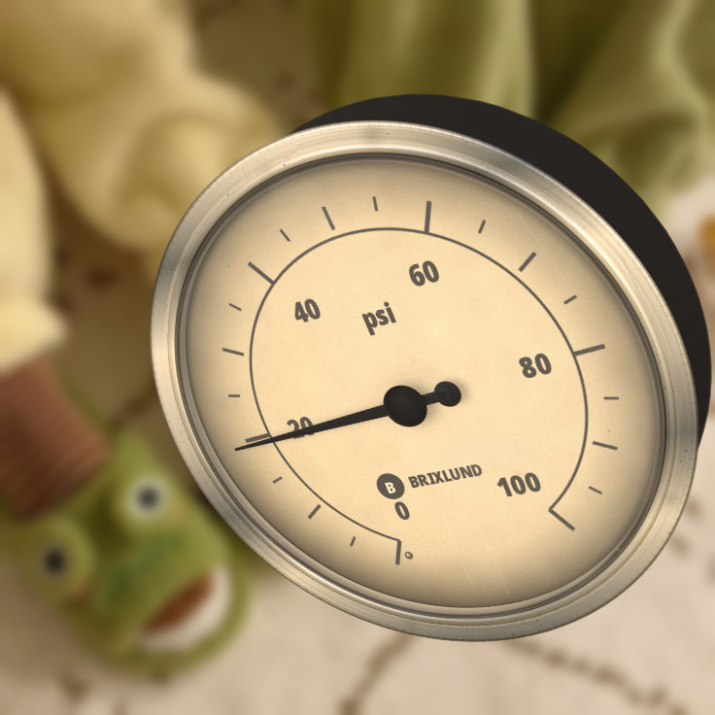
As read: {"value": 20, "unit": "psi"}
